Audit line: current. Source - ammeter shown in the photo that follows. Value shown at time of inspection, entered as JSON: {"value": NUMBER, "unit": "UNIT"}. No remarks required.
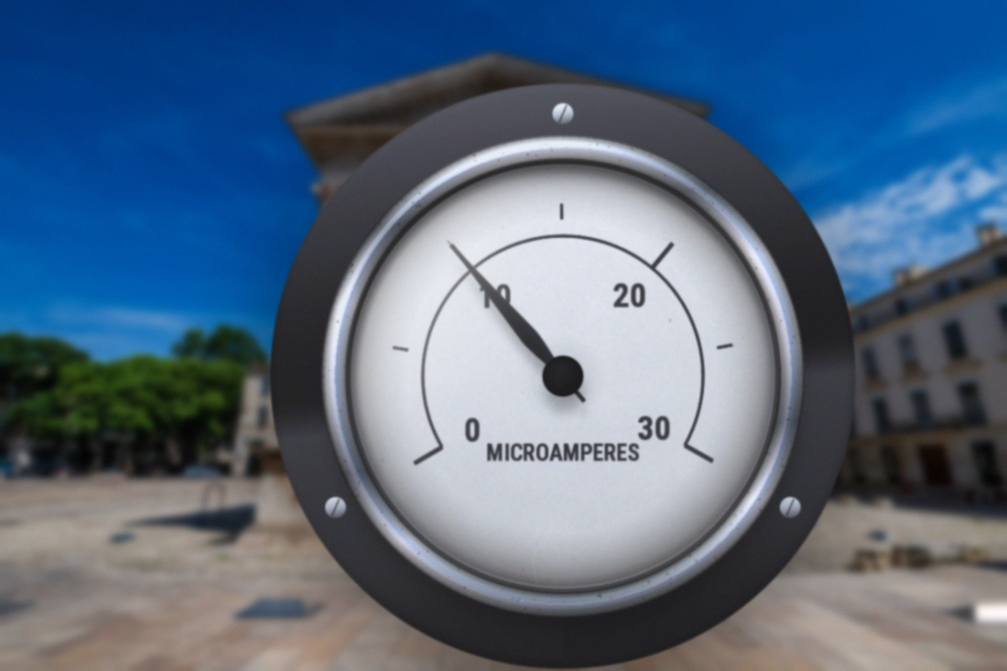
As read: {"value": 10, "unit": "µA"}
